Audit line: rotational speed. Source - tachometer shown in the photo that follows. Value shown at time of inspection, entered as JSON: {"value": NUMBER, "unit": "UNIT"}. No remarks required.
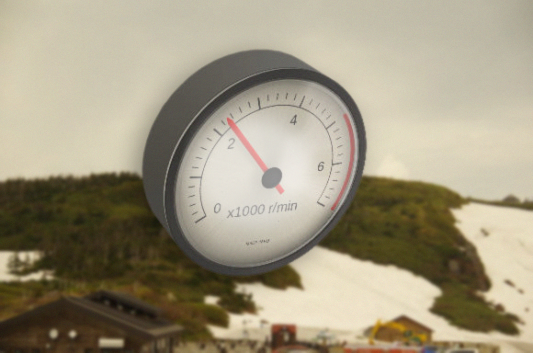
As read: {"value": 2300, "unit": "rpm"}
